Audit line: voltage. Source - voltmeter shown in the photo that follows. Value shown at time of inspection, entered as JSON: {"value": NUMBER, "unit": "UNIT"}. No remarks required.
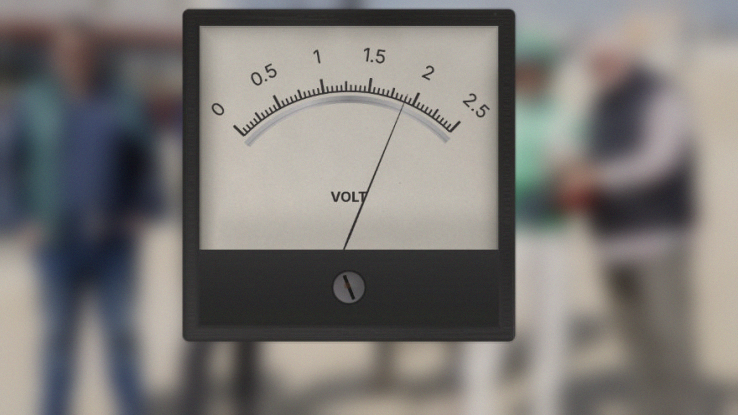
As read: {"value": 1.9, "unit": "V"}
